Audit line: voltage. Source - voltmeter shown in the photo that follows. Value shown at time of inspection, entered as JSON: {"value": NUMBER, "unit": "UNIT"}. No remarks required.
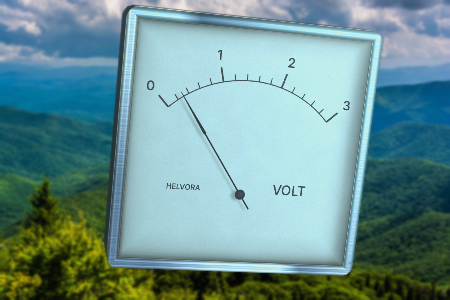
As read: {"value": 0.3, "unit": "V"}
